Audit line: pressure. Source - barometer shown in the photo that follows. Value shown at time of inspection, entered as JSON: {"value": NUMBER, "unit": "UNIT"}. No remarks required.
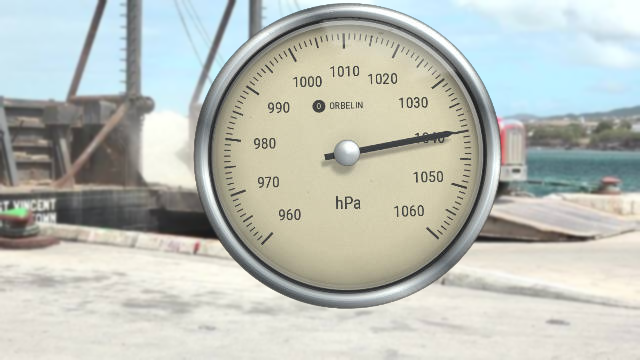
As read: {"value": 1040, "unit": "hPa"}
